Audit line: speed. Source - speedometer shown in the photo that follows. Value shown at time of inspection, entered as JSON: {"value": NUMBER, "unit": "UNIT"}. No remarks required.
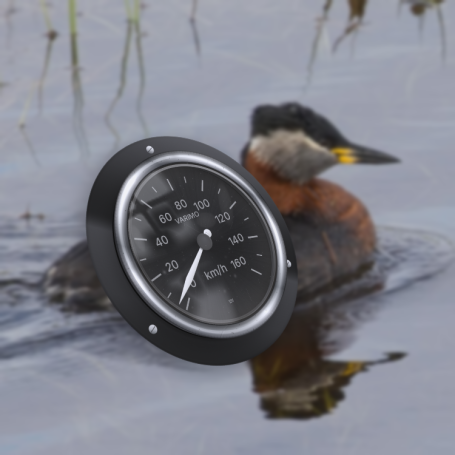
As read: {"value": 5, "unit": "km/h"}
